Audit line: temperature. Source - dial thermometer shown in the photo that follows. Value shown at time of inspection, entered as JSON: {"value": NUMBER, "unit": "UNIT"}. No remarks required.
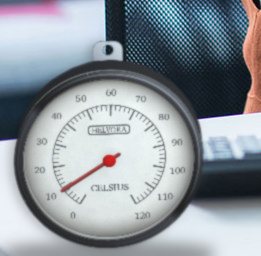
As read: {"value": 10, "unit": "°C"}
